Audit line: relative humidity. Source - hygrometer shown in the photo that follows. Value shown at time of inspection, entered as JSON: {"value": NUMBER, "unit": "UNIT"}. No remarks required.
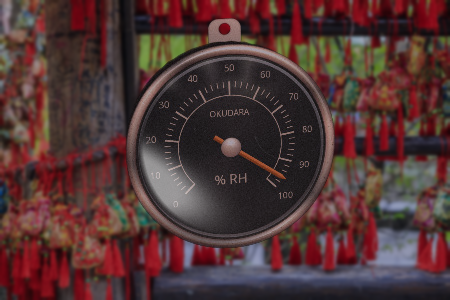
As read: {"value": 96, "unit": "%"}
